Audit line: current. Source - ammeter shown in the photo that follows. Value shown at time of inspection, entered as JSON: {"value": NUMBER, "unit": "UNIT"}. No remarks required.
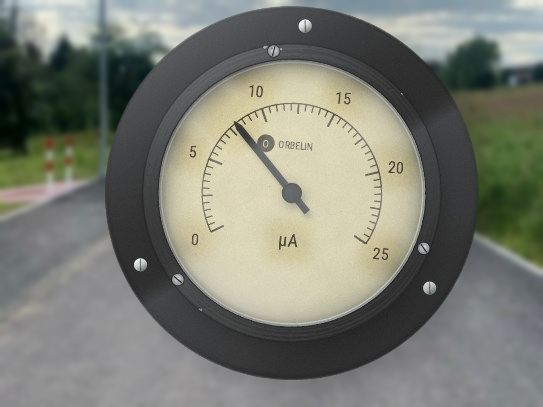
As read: {"value": 8, "unit": "µA"}
